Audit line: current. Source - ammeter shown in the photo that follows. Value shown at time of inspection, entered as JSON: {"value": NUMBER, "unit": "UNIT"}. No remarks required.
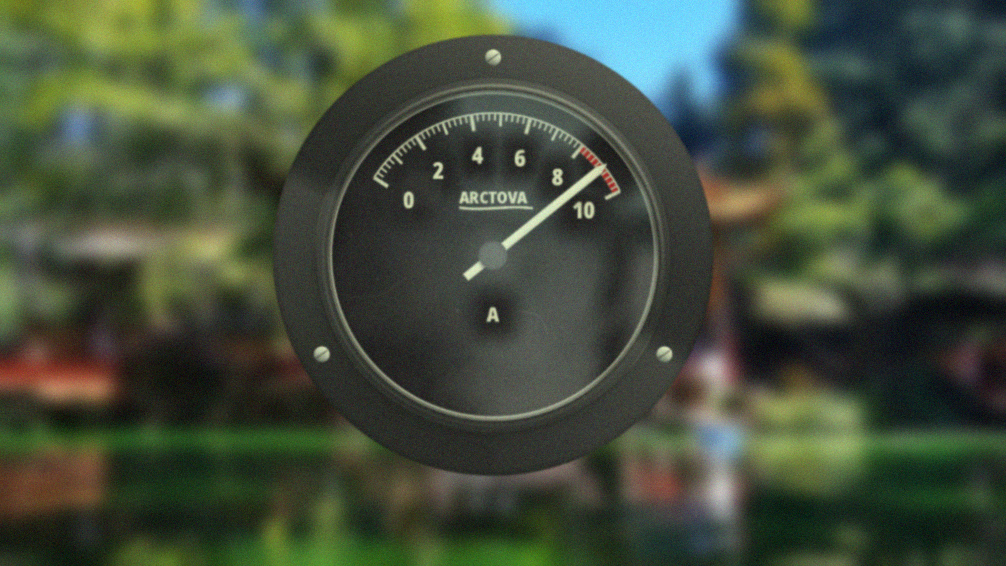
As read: {"value": 9, "unit": "A"}
